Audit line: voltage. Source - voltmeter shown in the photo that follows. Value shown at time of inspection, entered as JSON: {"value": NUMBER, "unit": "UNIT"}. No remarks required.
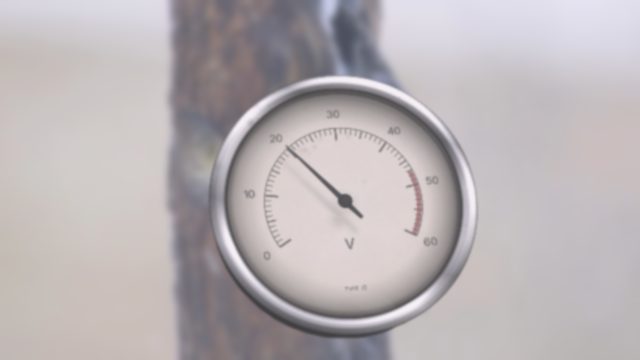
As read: {"value": 20, "unit": "V"}
